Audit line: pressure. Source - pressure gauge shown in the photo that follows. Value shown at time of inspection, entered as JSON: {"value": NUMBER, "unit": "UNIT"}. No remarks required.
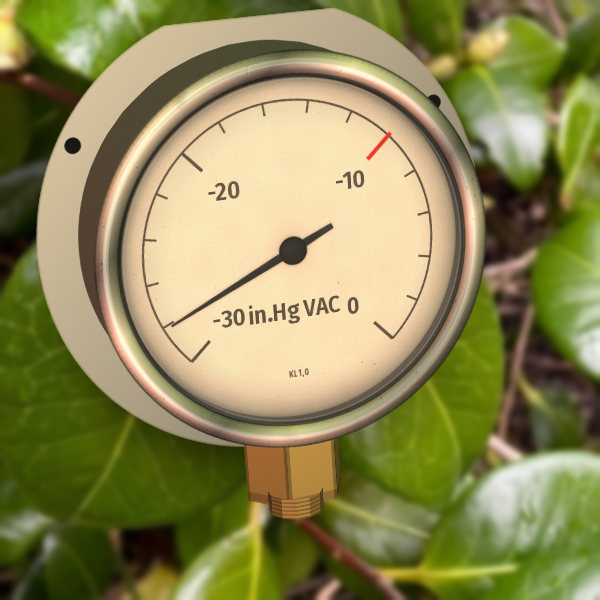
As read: {"value": -28, "unit": "inHg"}
